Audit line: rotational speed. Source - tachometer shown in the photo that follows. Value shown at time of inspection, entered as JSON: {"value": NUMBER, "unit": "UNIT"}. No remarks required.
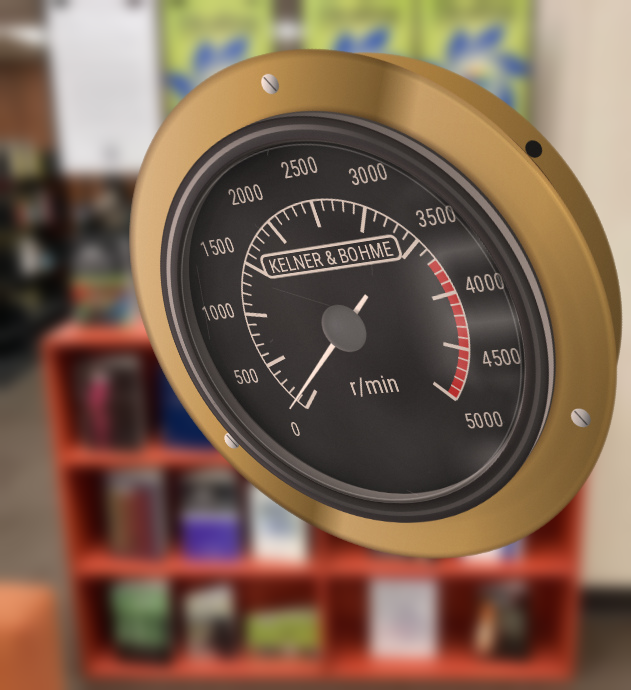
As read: {"value": 100, "unit": "rpm"}
